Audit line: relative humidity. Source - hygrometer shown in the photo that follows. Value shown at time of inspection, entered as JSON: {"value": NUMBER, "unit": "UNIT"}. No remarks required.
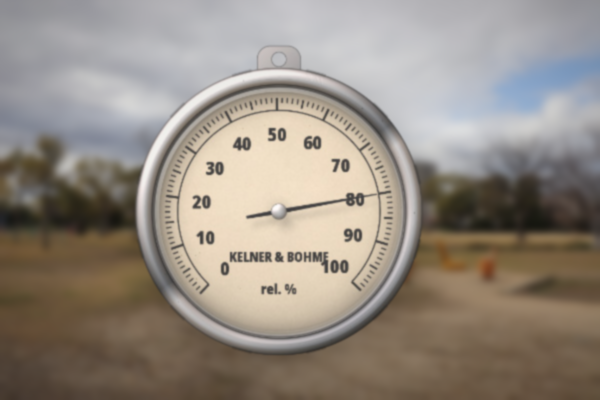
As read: {"value": 80, "unit": "%"}
